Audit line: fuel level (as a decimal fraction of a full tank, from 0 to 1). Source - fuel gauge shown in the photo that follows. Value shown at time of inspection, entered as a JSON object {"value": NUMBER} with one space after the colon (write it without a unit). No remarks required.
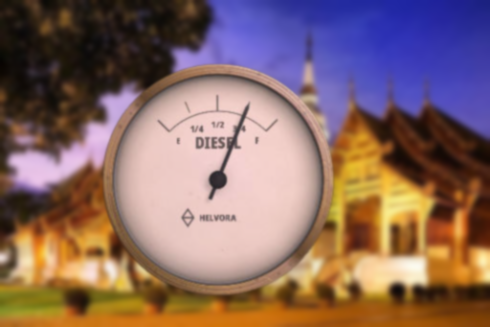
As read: {"value": 0.75}
